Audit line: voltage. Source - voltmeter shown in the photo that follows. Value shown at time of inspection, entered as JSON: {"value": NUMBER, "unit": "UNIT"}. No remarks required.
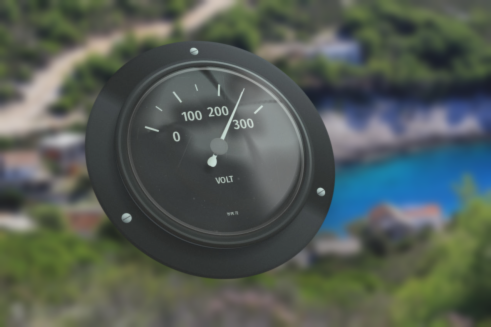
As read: {"value": 250, "unit": "V"}
